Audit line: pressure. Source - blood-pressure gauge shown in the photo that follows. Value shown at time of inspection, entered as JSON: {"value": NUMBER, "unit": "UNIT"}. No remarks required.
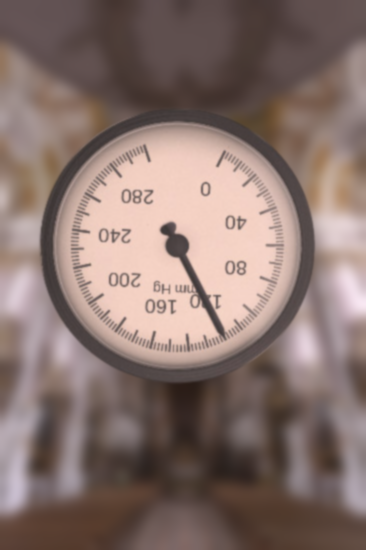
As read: {"value": 120, "unit": "mmHg"}
